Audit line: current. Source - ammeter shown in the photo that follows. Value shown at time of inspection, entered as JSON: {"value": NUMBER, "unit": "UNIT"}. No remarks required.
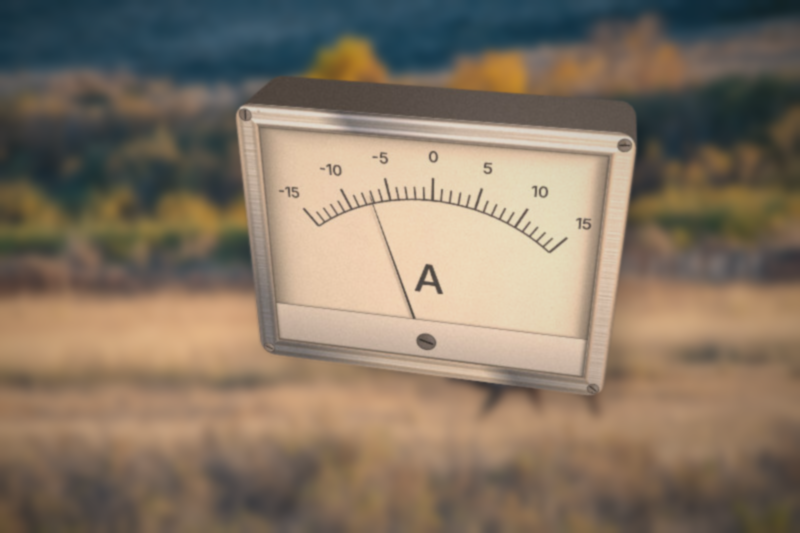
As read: {"value": -7, "unit": "A"}
